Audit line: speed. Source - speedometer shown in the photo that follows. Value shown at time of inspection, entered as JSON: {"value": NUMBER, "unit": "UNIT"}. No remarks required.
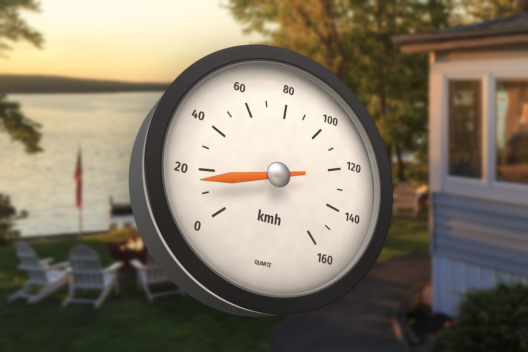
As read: {"value": 15, "unit": "km/h"}
